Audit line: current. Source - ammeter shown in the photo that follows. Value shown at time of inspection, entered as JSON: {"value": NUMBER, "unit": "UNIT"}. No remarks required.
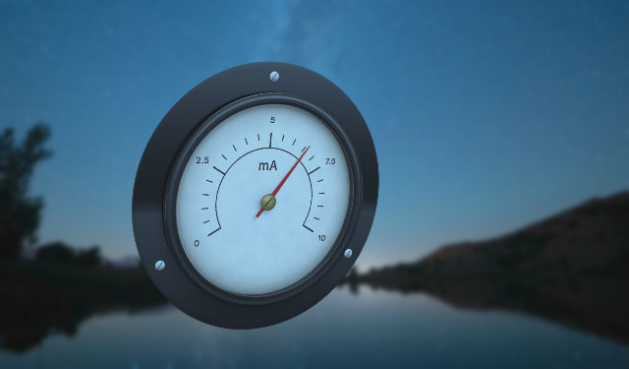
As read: {"value": 6.5, "unit": "mA"}
